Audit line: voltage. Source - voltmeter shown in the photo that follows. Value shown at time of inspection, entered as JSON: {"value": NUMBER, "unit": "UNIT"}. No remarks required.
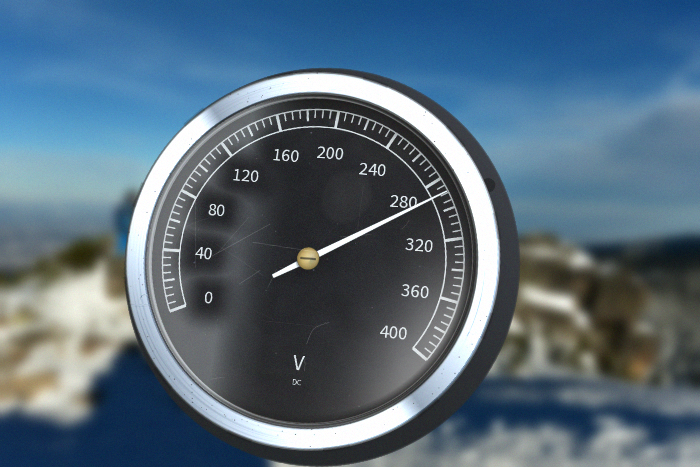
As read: {"value": 290, "unit": "V"}
